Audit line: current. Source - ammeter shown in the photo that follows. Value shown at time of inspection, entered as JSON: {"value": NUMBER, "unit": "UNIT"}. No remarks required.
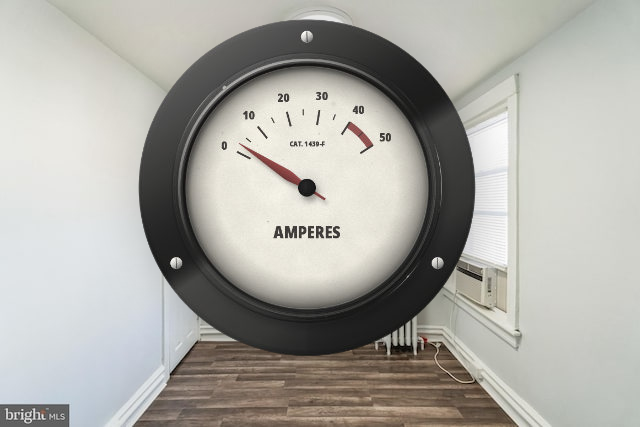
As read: {"value": 2.5, "unit": "A"}
